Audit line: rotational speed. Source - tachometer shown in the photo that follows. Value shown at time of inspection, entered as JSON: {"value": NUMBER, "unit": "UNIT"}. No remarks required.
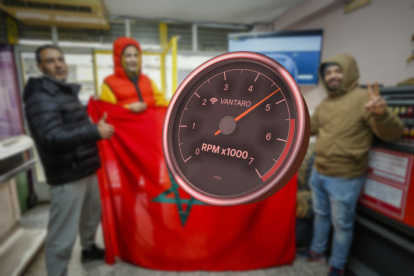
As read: {"value": 4750, "unit": "rpm"}
